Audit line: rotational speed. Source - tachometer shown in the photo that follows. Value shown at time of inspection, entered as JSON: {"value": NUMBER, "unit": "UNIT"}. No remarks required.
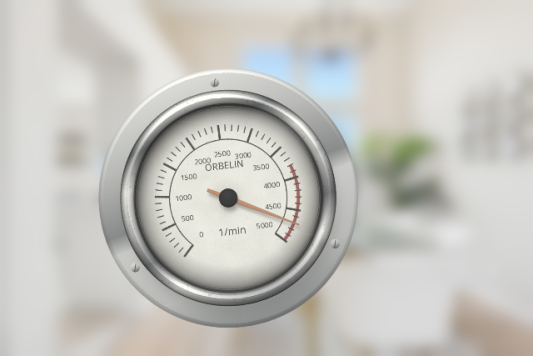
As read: {"value": 4700, "unit": "rpm"}
